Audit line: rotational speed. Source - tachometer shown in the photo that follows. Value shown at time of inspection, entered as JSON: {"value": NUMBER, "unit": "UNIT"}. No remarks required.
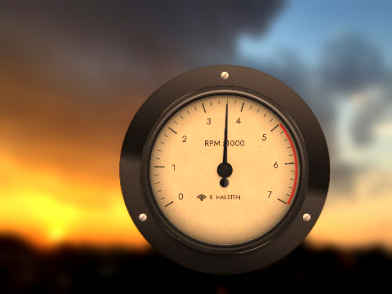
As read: {"value": 3600, "unit": "rpm"}
